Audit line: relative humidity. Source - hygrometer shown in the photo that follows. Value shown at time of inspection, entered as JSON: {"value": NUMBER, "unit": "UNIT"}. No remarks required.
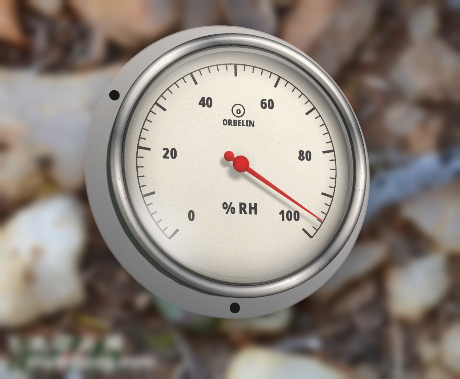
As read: {"value": 96, "unit": "%"}
